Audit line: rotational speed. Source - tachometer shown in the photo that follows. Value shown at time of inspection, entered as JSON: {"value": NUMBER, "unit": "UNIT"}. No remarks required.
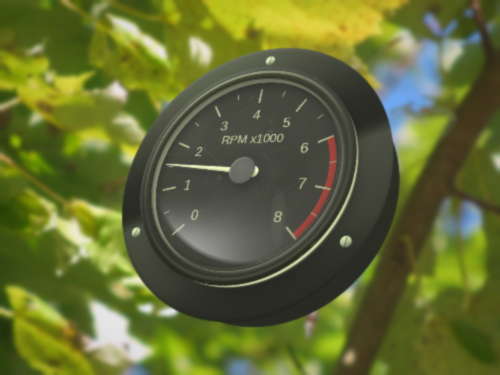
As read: {"value": 1500, "unit": "rpm"}
